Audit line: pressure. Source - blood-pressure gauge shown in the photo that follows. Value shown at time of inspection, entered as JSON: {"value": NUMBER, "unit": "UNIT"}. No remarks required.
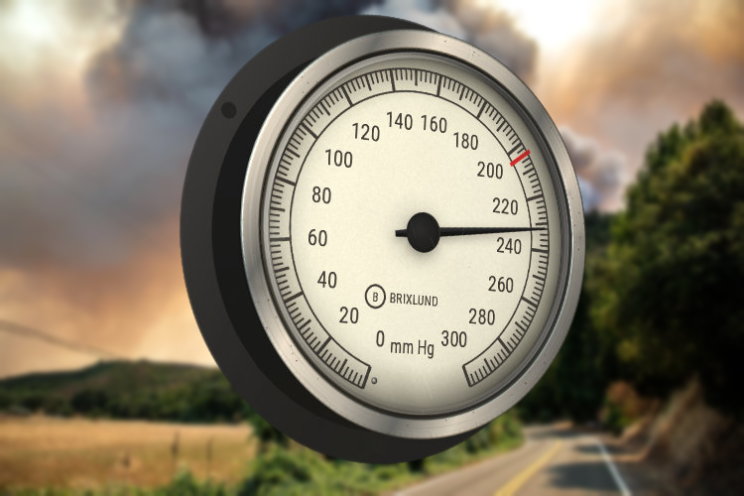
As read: {"value": 232, "unit": "mmHg"}
